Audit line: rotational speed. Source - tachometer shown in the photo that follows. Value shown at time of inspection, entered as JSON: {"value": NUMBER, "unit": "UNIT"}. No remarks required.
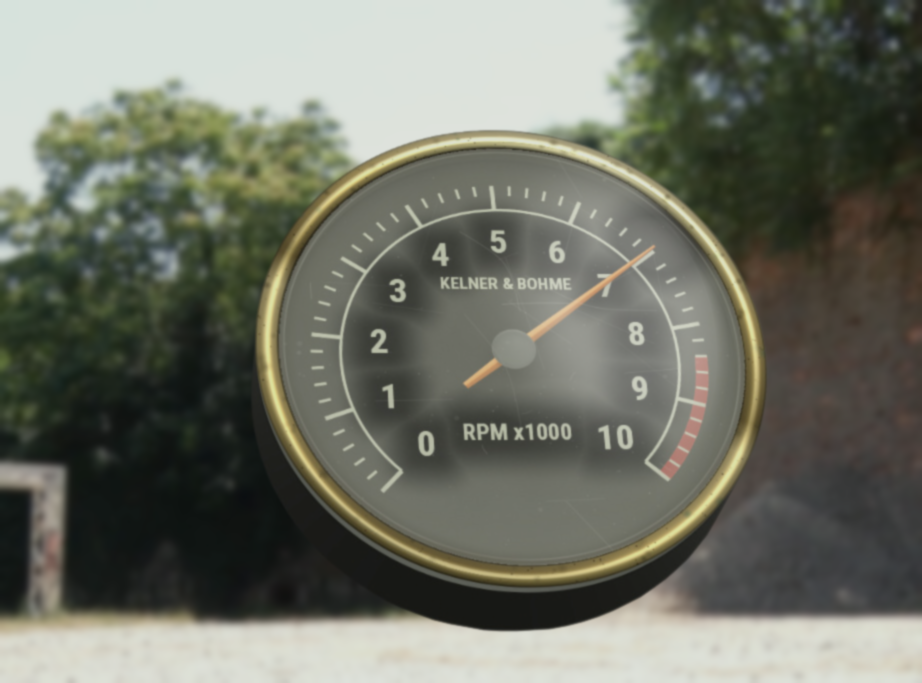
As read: {"value": 7000, "unit": "rpm"}
